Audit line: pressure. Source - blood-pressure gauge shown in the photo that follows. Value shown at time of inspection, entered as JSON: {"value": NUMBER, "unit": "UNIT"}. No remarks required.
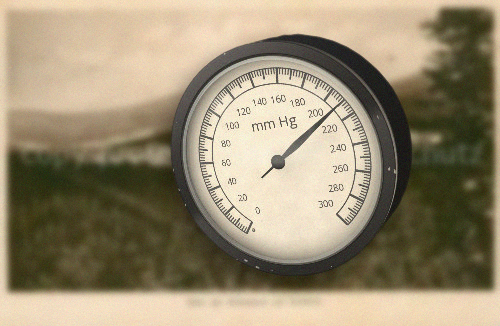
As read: {"value": 210, "unit": "mmHg"}
